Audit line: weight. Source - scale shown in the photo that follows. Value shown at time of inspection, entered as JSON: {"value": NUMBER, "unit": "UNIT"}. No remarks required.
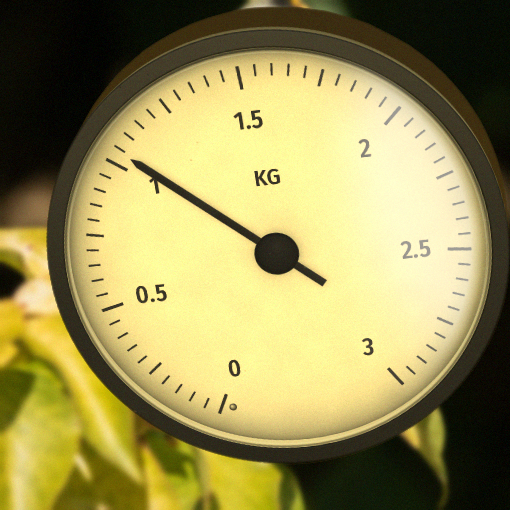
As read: {"value": 1.05, "unit": "kg"}
